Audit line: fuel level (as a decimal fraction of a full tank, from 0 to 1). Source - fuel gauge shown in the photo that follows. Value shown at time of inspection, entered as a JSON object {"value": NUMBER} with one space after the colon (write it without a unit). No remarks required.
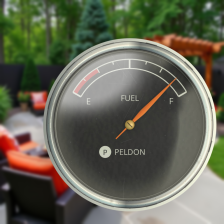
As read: {"value": 0.875}
